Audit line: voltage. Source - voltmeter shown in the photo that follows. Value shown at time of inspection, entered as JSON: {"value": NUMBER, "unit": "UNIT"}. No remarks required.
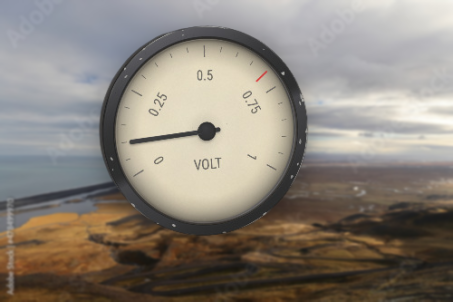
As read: {"value": 0.1, "unit": "V"}
